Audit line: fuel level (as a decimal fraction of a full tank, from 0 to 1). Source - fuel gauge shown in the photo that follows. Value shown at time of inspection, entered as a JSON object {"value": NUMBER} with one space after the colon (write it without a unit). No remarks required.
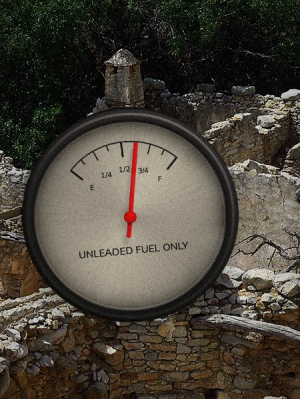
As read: {"value": 0.625}
